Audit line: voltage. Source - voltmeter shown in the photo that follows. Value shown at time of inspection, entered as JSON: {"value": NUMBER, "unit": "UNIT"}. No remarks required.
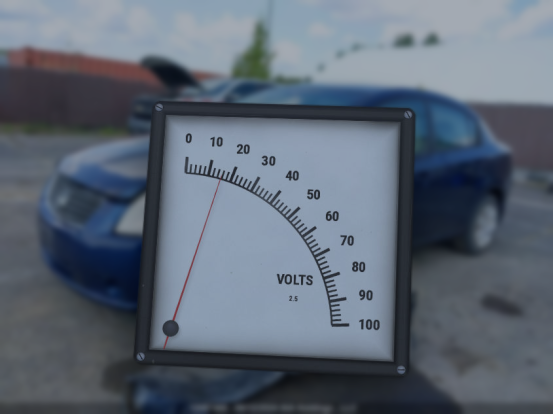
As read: {"value": 16, "unit": "V"}
